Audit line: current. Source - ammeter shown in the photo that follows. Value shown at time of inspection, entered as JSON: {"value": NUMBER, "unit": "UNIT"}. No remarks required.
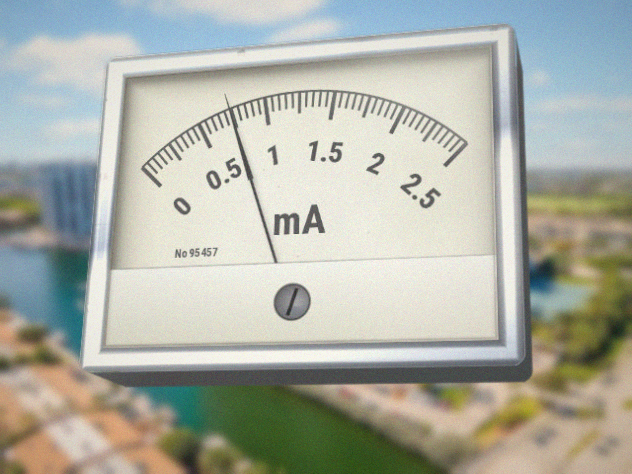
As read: {"value": 0.75, "unit": "mA"}
